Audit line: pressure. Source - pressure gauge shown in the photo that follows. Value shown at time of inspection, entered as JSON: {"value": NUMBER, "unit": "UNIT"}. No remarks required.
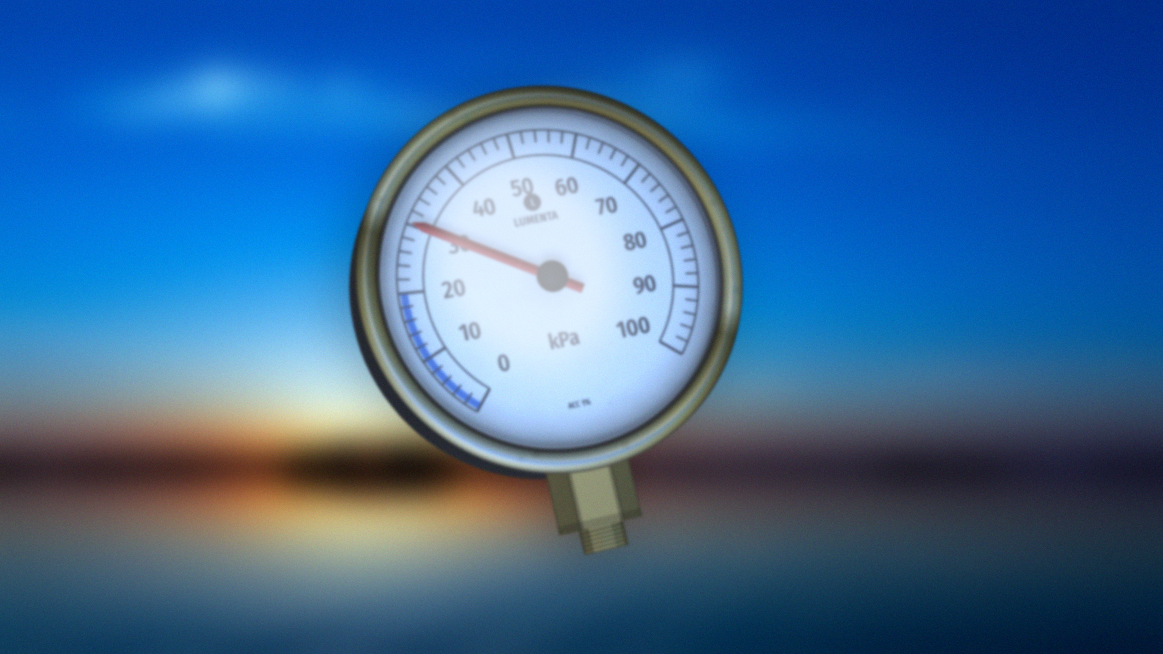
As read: {"value": 30, "unit": "kPa"}
